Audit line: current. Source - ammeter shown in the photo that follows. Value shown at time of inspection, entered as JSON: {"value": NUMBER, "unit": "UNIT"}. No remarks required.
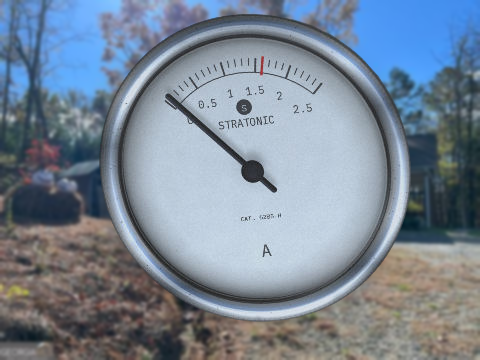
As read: {"value": 0.1, "unit": "A"}
